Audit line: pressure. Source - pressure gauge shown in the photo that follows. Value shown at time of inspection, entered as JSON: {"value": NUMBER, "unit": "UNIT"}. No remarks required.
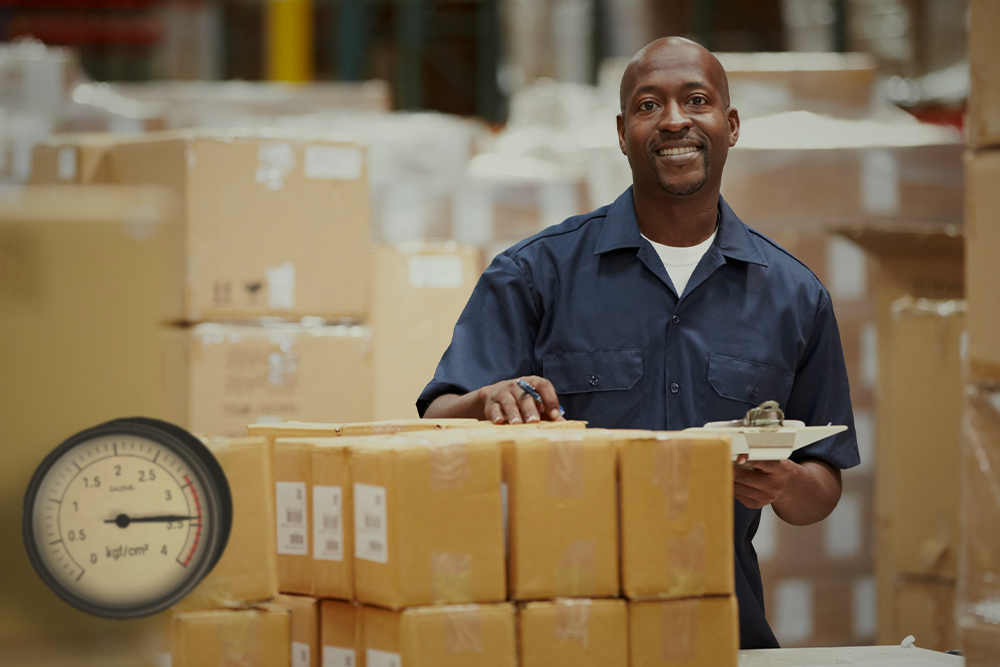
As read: {"value": 3.4, "unit": "kg/cm²"}
